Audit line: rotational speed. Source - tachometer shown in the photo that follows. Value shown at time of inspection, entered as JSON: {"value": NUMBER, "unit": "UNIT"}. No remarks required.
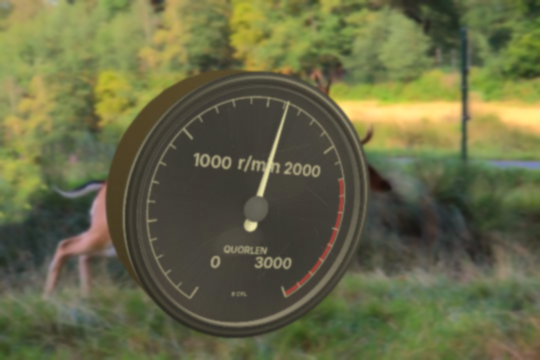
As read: {"value": 1600, "unit": "rpm"}
